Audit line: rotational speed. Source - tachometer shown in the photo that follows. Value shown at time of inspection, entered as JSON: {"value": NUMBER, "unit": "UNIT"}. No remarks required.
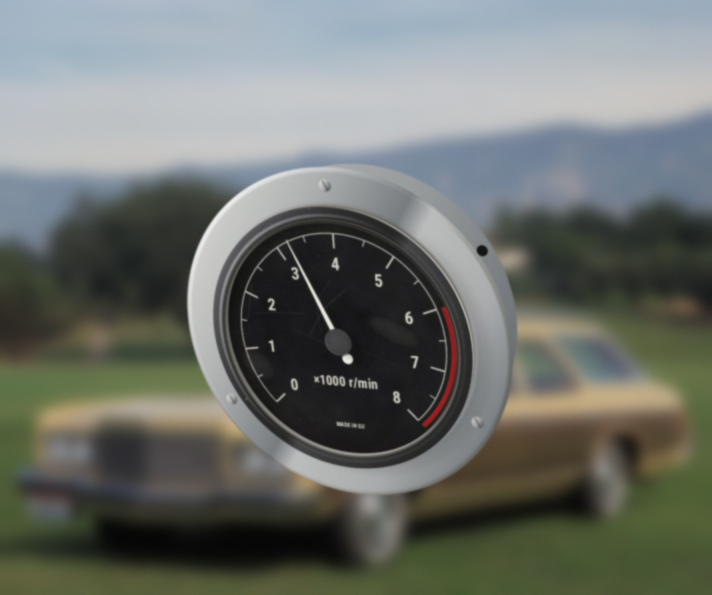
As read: {"value": 3250, "unit": "rpm"}
